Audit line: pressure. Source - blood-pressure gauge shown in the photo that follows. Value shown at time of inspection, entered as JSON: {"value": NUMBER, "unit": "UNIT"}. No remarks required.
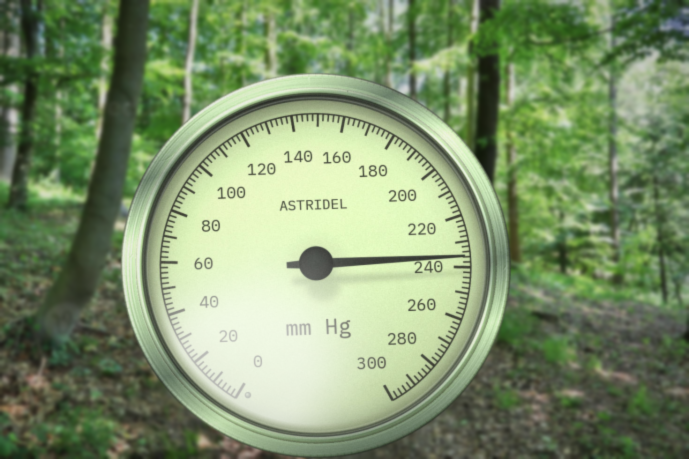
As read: {"value": 236, "unit": "mmHg"}
